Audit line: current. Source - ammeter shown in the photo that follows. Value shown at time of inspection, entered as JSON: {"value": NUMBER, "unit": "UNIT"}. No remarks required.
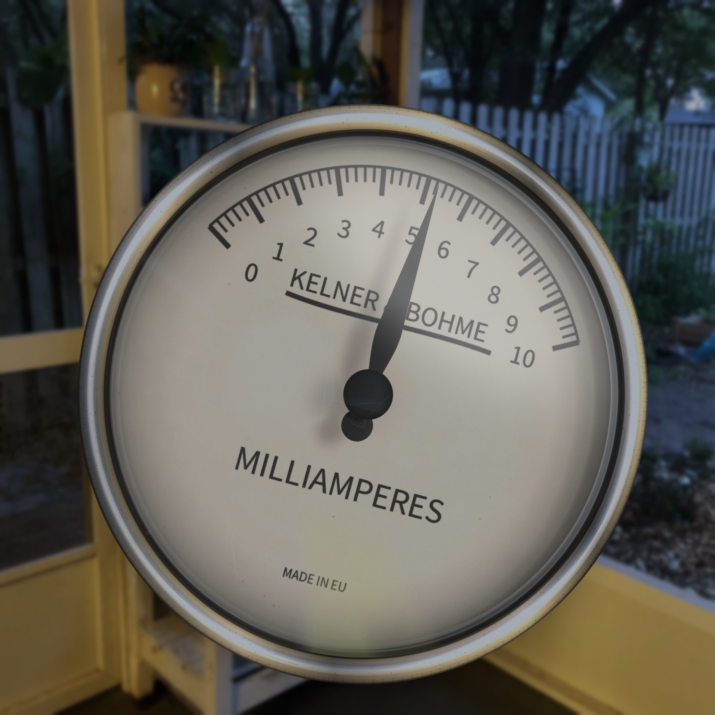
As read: {"value": 5.2, "unit": "mA"}
